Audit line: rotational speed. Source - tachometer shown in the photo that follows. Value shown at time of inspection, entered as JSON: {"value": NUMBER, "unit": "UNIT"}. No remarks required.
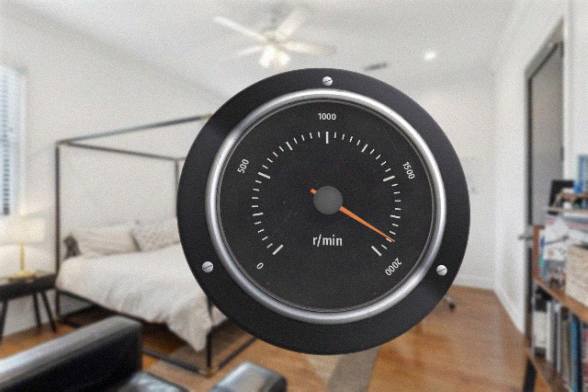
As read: {"value": 1900, "unit": "rpm"}
